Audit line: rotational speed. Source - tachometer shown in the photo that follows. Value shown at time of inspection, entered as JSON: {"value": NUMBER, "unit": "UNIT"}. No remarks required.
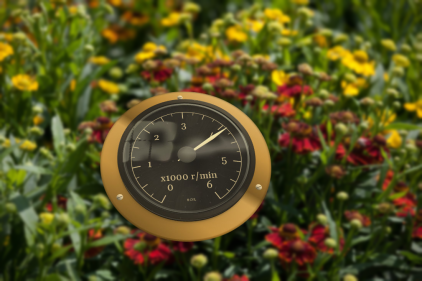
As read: {"value": 4125, "unit": "rpm"}
